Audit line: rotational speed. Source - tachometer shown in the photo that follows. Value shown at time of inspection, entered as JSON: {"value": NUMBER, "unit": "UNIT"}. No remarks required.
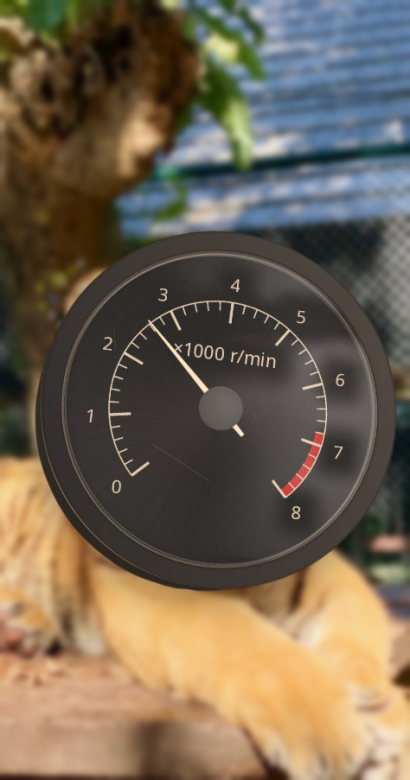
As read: {"value": 2600, "unit": "rpm"}
